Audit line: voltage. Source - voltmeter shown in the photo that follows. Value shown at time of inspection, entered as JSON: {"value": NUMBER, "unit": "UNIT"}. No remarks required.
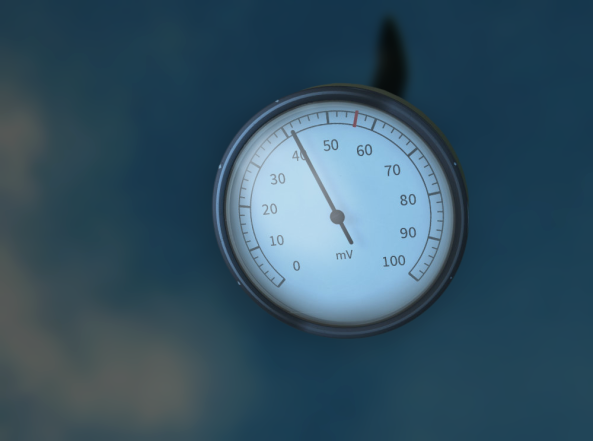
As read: {"value": 42, "unit": "mV"}
